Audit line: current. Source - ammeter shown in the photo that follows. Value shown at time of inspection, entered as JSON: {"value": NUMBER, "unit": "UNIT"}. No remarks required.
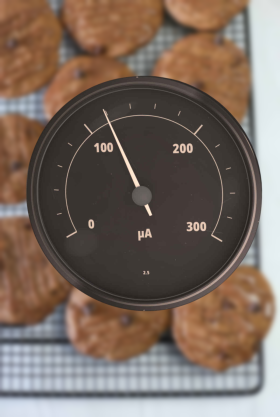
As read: {"value": 120, "unit": "µA"}
